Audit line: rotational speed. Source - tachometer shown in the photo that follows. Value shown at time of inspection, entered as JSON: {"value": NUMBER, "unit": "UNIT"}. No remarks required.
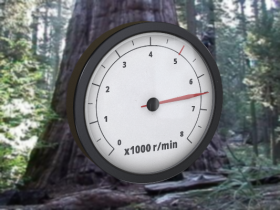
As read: {"value": 6500, "unit": "rpm"}
